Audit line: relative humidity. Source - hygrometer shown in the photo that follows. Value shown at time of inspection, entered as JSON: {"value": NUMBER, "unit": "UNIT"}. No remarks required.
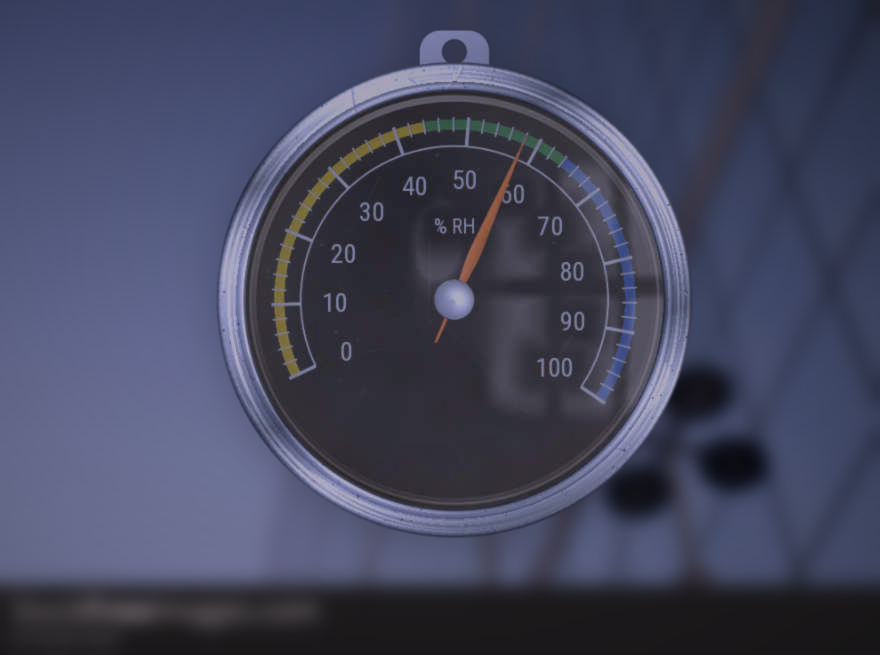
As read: {"value": 58, "unit": "%"}
